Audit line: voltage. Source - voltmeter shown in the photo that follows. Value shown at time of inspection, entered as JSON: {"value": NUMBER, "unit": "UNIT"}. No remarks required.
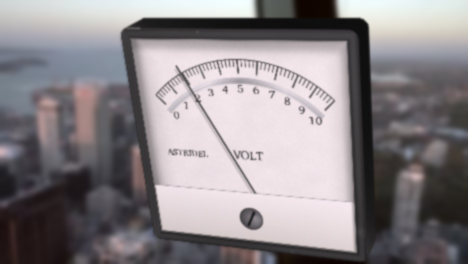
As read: {"value": 2, "unit": "V"}
